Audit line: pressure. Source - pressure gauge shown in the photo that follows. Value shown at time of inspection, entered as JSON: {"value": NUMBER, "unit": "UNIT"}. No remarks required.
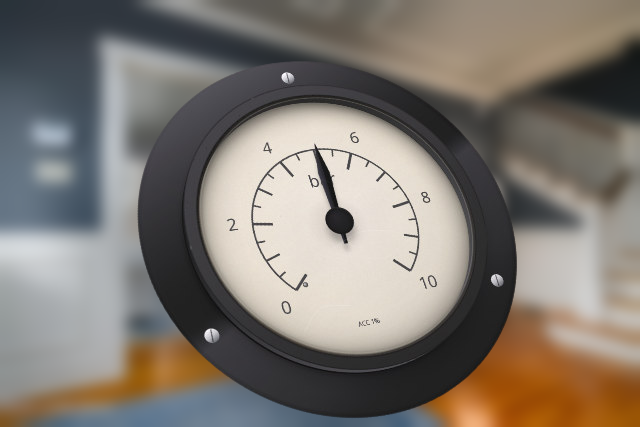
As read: {"value": 5, "unit": "bar"}
